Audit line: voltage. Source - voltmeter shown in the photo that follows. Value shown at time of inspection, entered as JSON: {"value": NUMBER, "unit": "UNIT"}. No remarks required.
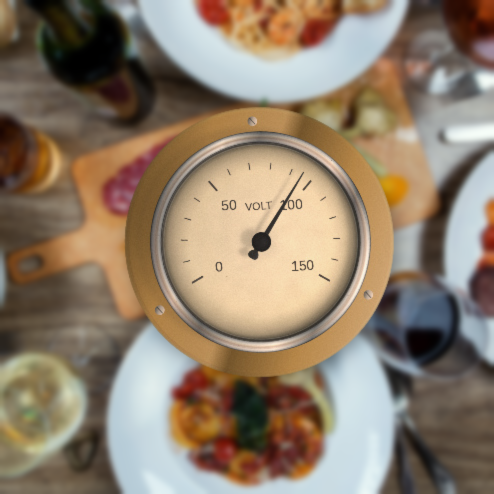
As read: {"value": 95, "unit": "V"}
